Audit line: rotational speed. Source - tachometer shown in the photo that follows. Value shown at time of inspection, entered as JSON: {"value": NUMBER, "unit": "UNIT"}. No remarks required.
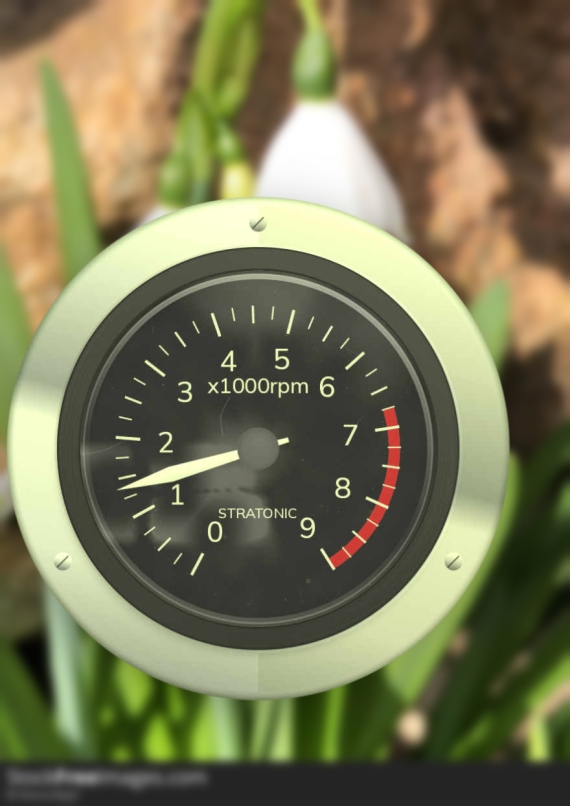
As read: {"value": 1375, "unit": "rpm"}
